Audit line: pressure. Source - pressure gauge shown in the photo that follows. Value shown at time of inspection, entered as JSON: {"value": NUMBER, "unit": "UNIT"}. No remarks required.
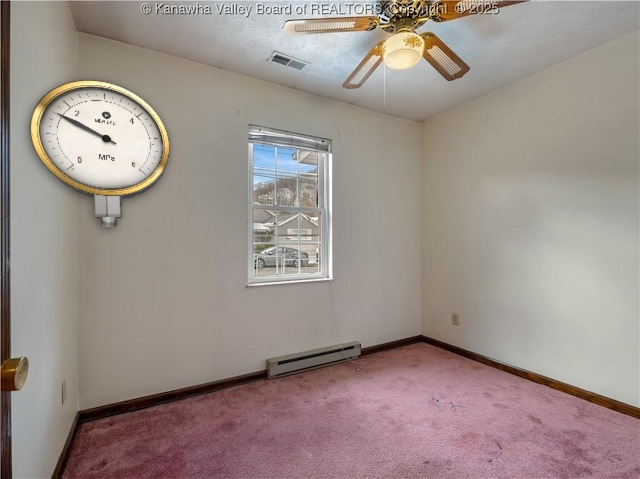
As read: {"value": 1.6, "unit": "MPa"}
